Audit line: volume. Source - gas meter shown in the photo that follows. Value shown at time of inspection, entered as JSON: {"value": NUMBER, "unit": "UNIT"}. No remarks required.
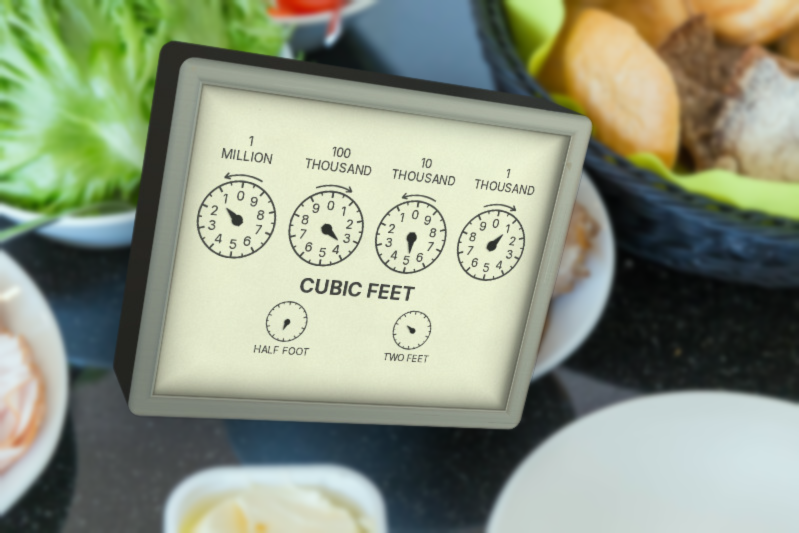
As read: {"value": 135100, "unit": "ft³"}
